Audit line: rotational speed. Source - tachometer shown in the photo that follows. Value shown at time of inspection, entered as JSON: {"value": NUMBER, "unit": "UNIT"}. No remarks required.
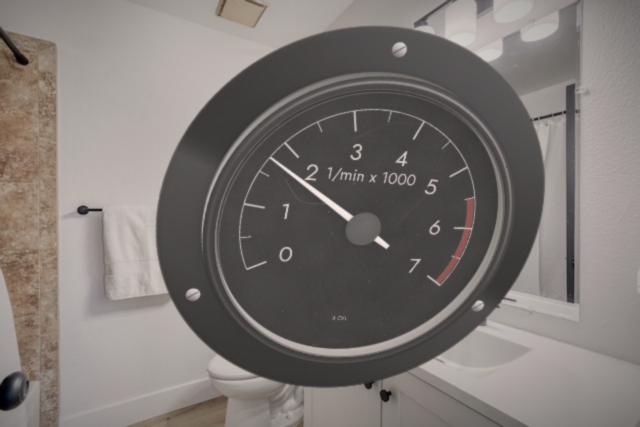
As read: {"value": 1750, "unit": "rpm"}
